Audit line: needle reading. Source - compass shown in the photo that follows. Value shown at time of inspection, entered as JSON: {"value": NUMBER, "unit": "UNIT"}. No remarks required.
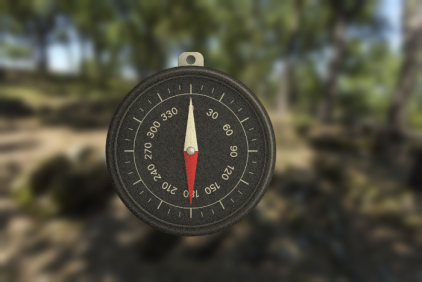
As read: {"value": 180, "unit": "°"}
